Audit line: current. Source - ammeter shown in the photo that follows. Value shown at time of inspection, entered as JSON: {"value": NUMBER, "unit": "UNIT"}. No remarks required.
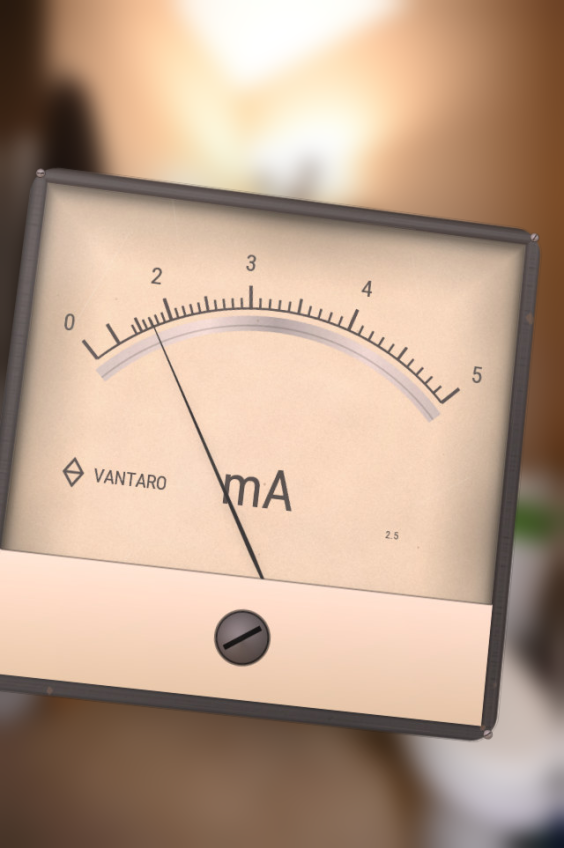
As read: {"value": 1.7, "unit": "mA"}
